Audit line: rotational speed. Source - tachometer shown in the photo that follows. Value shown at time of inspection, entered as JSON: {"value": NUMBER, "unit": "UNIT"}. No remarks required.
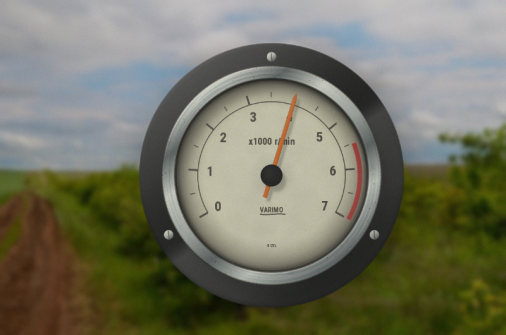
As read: {"value": 4000, "unit": "rpm"}
